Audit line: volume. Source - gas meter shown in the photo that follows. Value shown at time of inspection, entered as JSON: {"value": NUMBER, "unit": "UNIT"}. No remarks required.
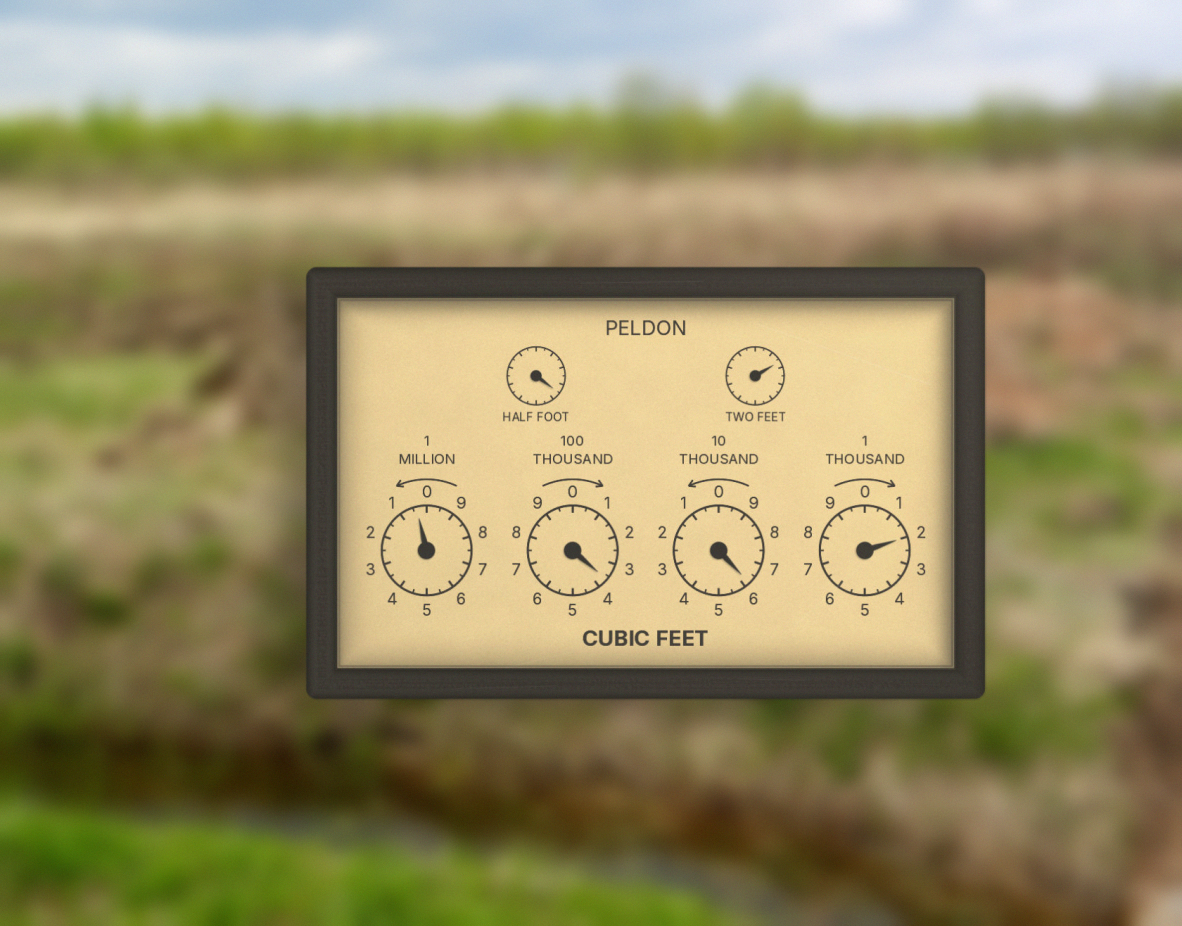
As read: {"value": 36200, "unit": "ft³"}
